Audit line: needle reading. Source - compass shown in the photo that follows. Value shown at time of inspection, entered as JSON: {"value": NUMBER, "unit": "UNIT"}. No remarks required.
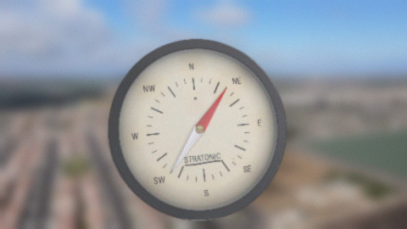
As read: {"value": 40, "unit": "°"}
